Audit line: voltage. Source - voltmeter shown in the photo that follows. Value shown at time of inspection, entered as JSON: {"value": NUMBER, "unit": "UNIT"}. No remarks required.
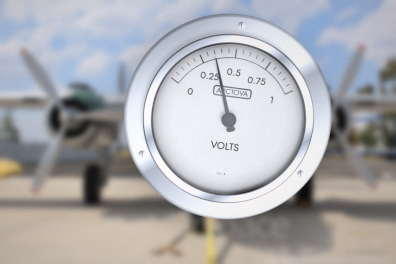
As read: {"value": 0.35, "unit": "V"}
